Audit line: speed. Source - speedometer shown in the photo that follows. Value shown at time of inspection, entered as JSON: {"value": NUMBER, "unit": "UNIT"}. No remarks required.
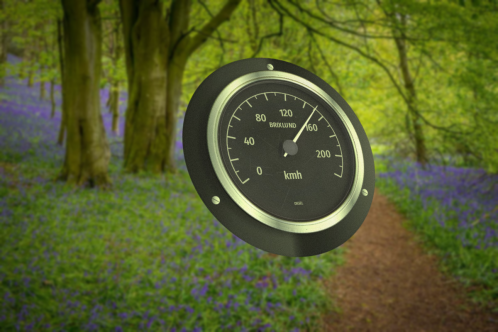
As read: {"value": 150, "unit": "km/h"}
